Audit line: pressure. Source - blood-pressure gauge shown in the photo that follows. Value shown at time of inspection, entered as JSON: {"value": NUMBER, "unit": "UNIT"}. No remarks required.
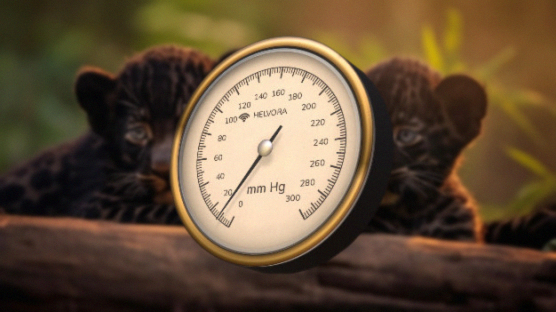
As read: {"value": 10, "unit": "mmHg"}
